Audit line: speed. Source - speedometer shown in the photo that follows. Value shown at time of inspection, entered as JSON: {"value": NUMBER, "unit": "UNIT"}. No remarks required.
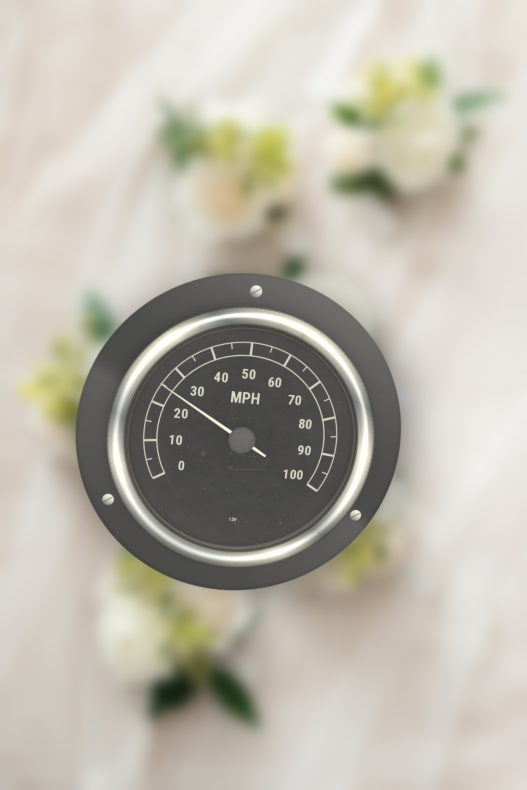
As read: {"value": 25, "unit": "mph"}
